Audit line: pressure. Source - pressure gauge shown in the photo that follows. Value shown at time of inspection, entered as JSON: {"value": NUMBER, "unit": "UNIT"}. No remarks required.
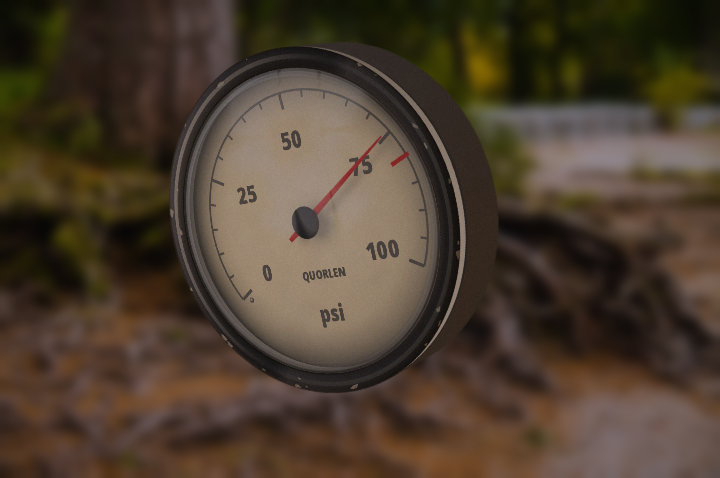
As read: {"value": 75, "unit": "psi"}
